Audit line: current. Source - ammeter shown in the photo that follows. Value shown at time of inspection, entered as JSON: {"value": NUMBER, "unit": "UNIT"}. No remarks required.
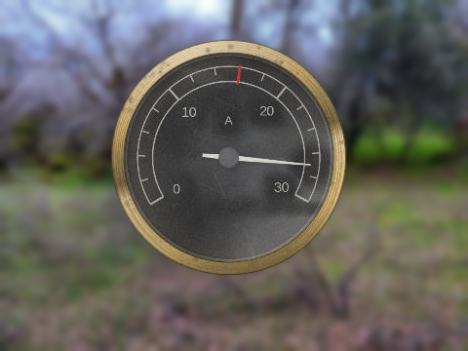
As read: {"value": 27, "unit": "A"}
